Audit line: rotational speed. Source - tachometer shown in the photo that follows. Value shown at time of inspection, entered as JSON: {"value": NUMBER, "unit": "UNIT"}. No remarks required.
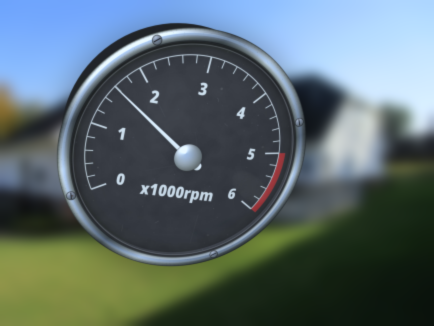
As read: {"value": 1600, "unit": "rpm"}
